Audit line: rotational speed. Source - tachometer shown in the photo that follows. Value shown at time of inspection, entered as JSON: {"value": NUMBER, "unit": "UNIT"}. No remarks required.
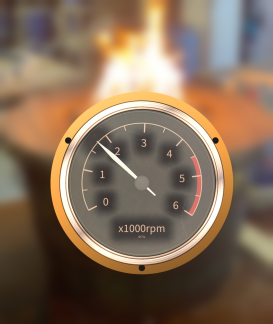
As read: {"value": 1750, "unit": "rpm"}
